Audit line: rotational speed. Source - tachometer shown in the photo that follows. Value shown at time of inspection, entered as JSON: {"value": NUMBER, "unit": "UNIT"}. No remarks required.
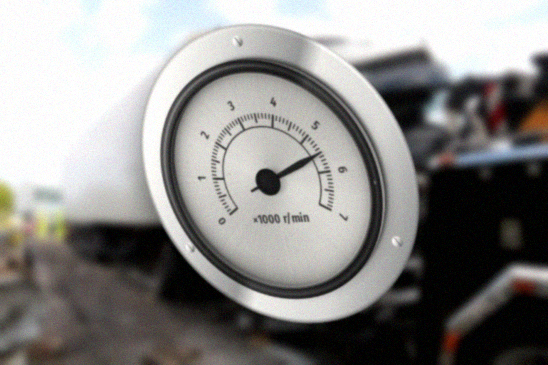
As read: {"value": 5500, "unit": "rpm"}
